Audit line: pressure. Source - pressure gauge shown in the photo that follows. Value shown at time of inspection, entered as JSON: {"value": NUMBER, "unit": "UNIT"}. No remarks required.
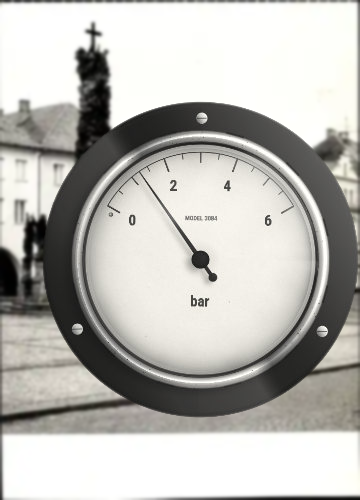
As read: {"value": 1.25, "unit": "bar"}
